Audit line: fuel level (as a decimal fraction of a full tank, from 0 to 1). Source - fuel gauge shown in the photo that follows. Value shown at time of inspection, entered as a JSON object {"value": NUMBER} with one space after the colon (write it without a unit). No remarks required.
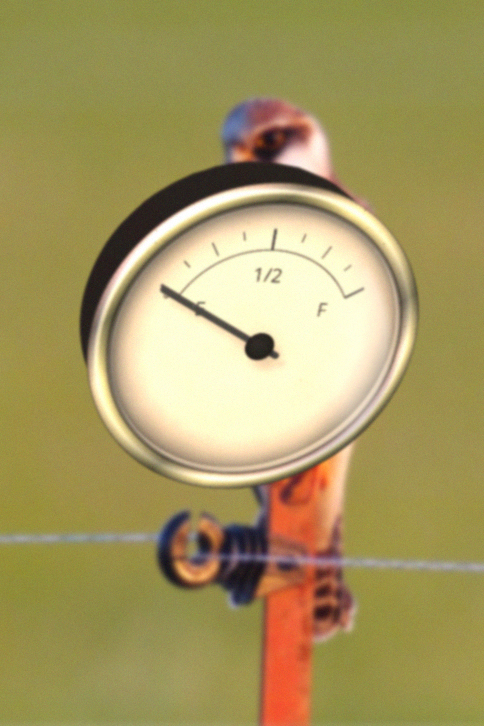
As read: {"value": 0}
